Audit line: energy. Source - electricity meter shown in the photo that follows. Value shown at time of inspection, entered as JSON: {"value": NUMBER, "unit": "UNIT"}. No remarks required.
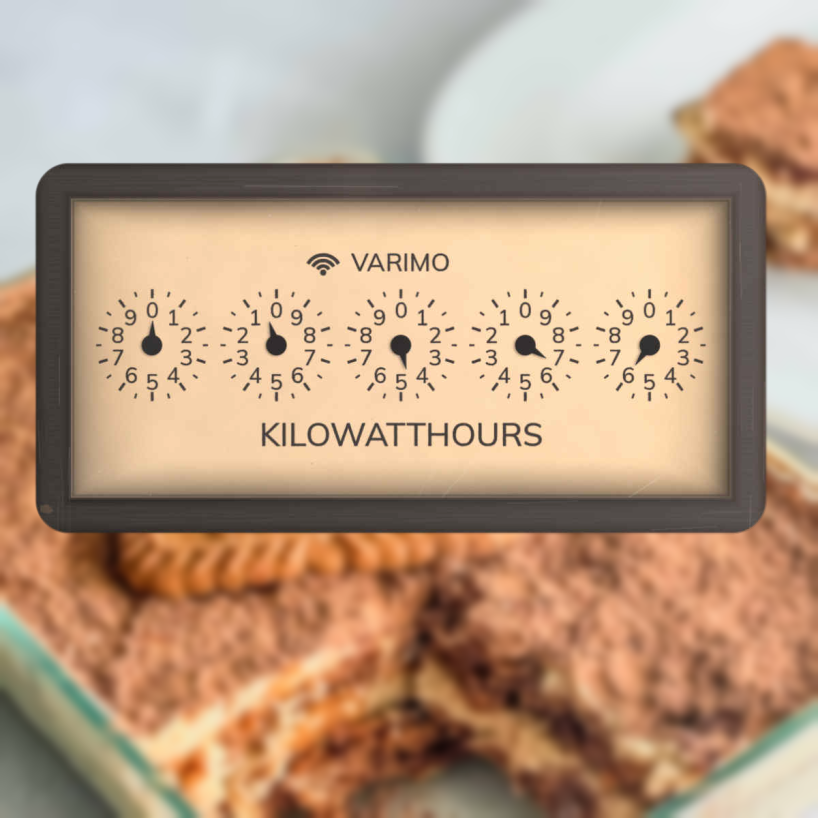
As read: {"value": 466, "unit": "kWh"}
